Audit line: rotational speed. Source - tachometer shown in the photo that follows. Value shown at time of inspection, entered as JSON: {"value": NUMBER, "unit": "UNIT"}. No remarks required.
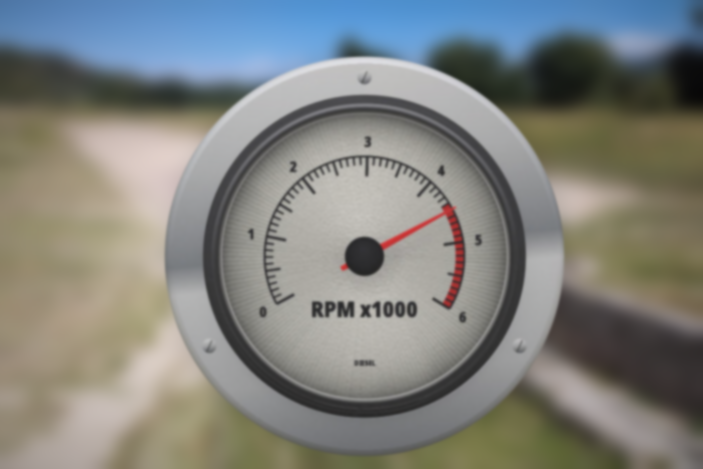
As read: {"value": 4500, "unit": "rpm"}
